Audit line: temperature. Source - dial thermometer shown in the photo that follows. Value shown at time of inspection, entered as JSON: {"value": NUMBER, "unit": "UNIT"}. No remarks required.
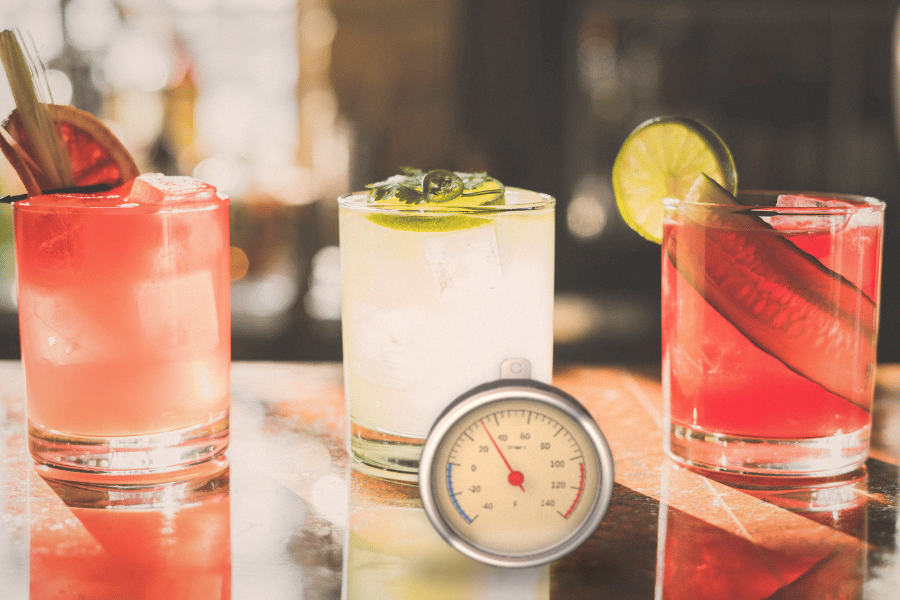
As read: {"value": 32, "unit": "°F"}
